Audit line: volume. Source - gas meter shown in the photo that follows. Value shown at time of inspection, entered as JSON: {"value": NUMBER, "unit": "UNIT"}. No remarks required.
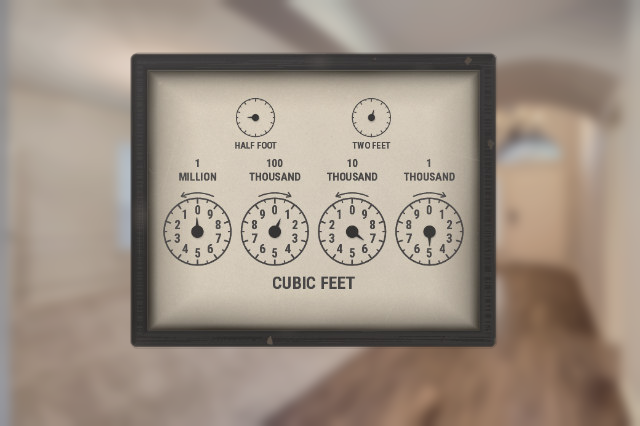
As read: {"value": 6500, "unit": "ft³"}
